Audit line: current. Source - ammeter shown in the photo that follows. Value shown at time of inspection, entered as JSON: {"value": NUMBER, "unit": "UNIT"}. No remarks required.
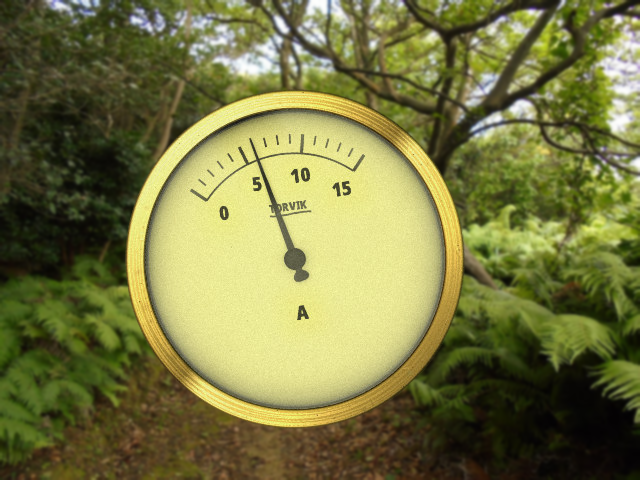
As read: {"value": 6, "unit": "A"}
